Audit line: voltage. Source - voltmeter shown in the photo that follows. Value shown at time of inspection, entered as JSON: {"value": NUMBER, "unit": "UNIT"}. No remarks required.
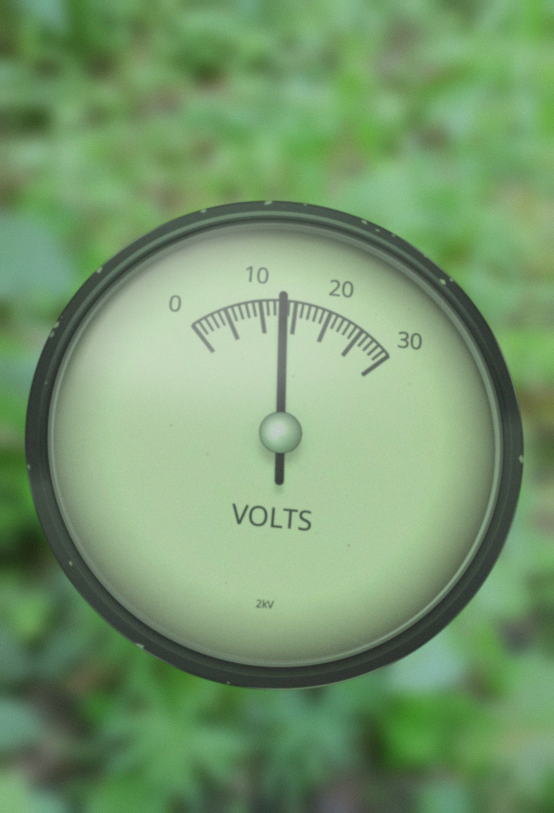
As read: {"value": 13, "unit": "V"}
